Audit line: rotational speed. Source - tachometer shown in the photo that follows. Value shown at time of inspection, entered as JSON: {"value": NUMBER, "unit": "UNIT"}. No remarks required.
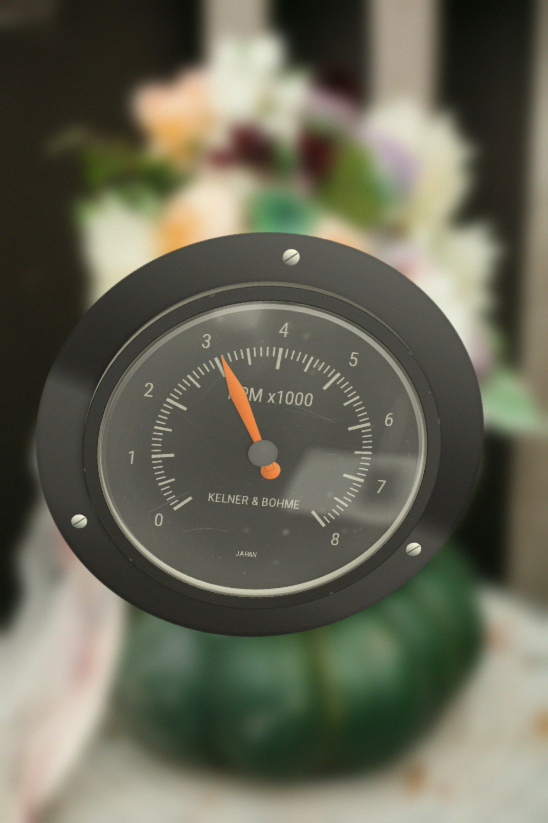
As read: {"value": 3100, "unit": "rpm"}
